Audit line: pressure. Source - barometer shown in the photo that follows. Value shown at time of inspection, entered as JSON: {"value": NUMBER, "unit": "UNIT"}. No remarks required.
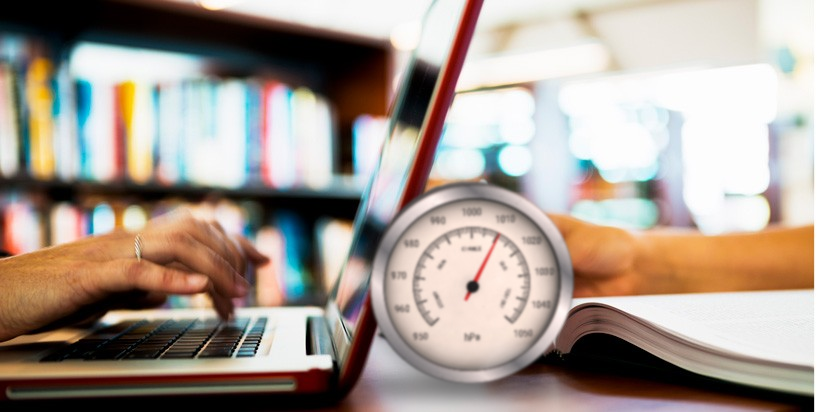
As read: {"value": 1010, "unit": "hPa"}
